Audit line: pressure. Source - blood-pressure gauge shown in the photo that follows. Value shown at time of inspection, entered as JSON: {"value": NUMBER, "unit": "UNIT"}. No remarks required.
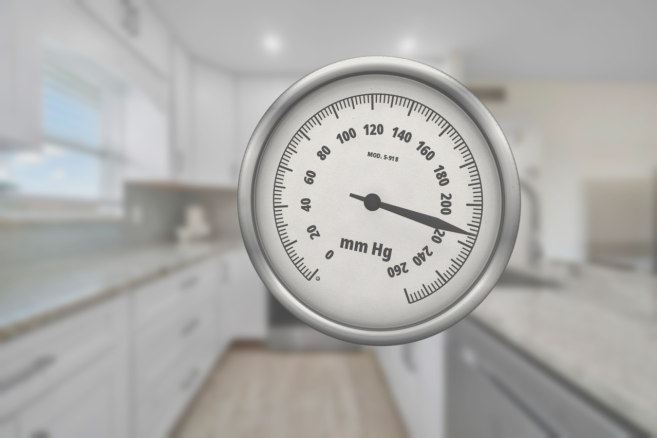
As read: {"value": 214, "unit": "mmHg"}
